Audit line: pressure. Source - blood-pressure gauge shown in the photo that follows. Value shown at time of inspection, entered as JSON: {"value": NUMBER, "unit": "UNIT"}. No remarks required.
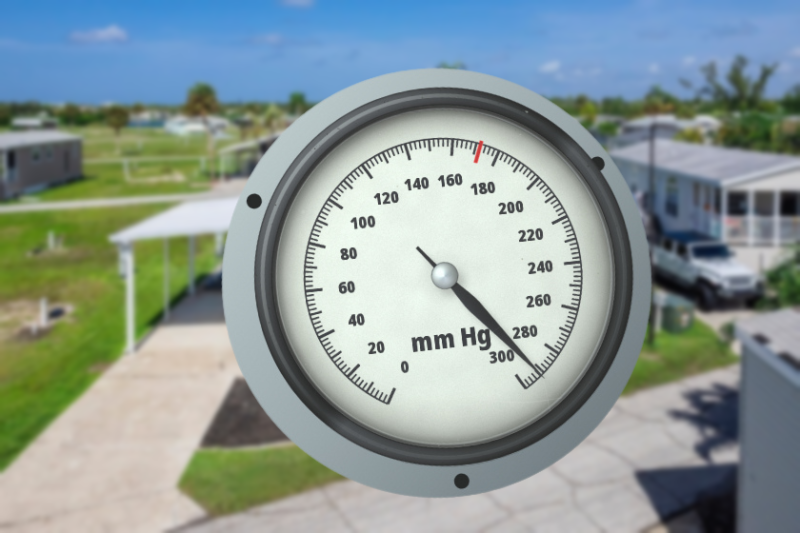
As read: {"value": 292, "unit": "mmHg"}
